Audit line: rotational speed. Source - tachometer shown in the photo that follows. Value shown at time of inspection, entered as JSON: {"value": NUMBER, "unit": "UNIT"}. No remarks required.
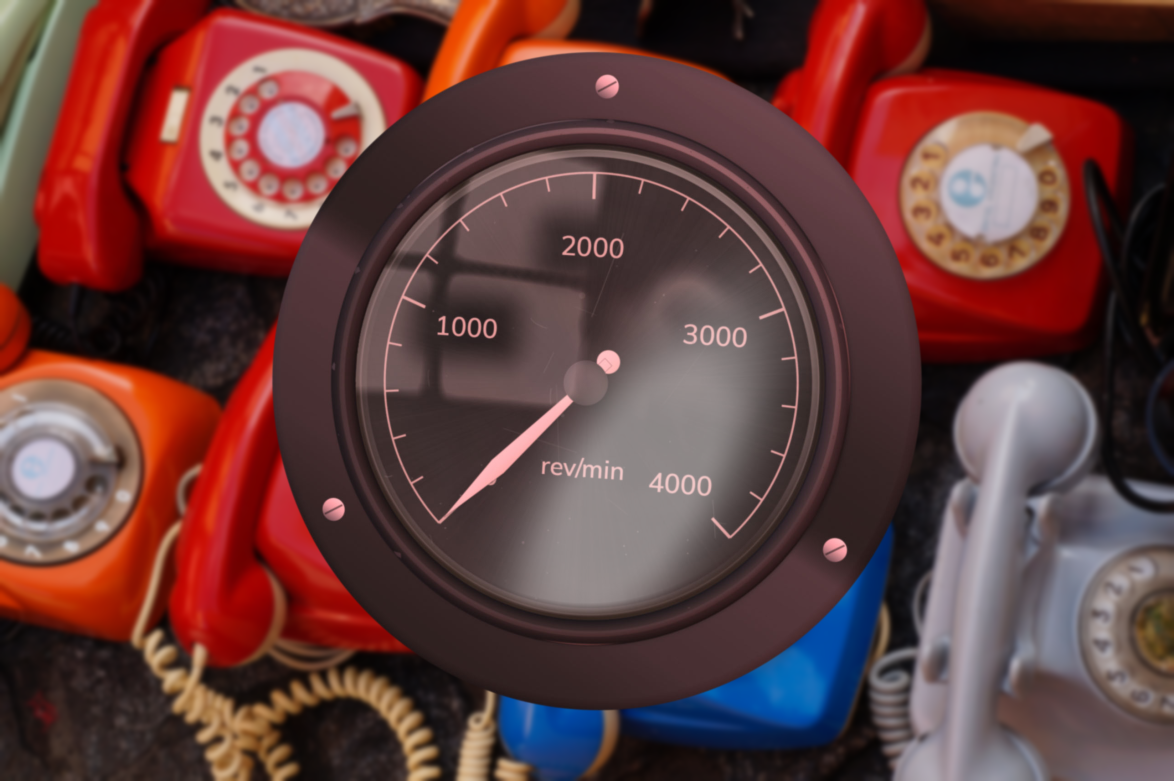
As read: {"value": 0, "unit": "rpm"}
